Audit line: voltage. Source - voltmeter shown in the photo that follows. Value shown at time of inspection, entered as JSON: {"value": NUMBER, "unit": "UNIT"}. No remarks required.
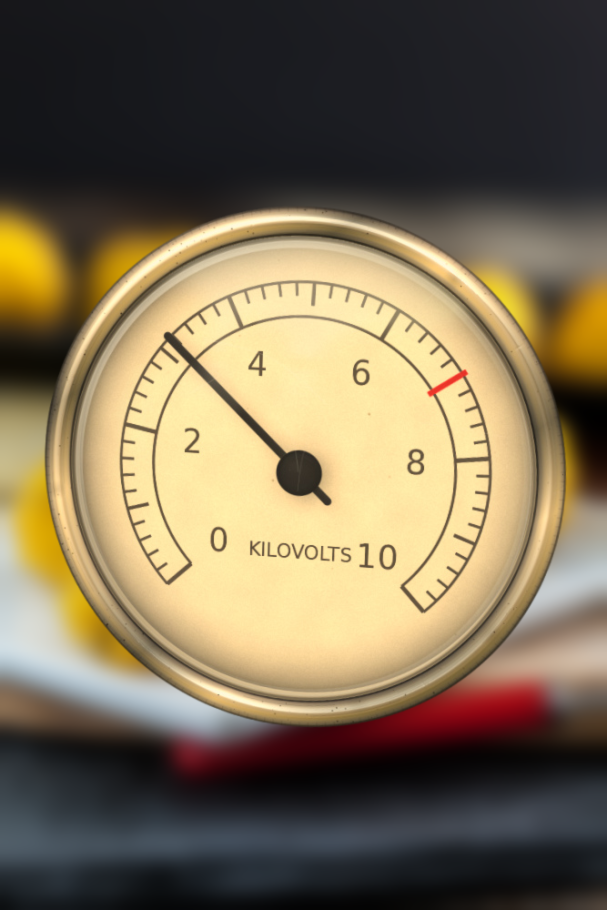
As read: {"value": 3.2, "unit": "kV"}
